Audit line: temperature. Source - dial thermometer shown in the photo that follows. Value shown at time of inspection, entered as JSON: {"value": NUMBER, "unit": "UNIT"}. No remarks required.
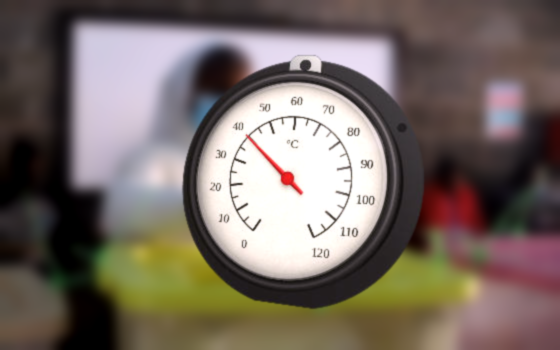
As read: {"value": 40, "unit": "°C"}
